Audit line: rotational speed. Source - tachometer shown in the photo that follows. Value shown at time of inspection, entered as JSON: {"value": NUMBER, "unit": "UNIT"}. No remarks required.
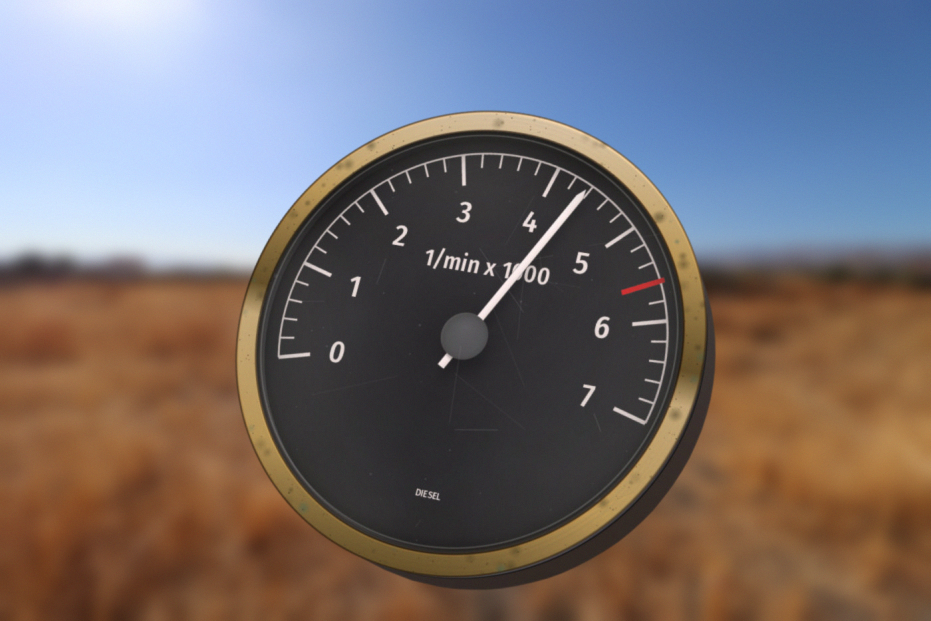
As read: {"value": 4400, "unit": "rpm"}
